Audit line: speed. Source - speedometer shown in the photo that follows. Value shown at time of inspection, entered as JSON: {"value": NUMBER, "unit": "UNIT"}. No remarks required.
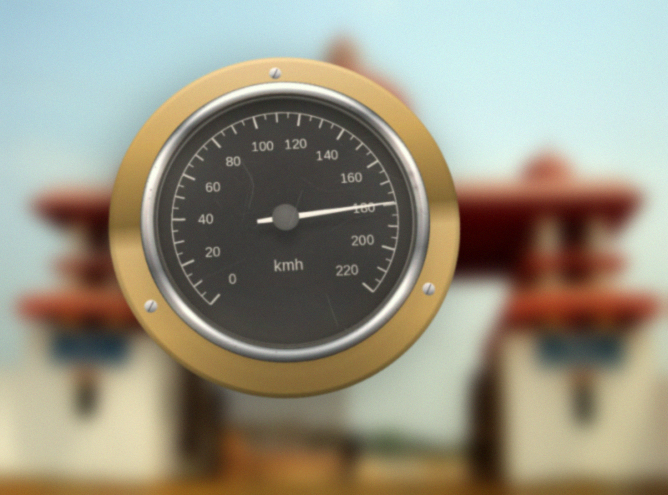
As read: {"value": 180, "unit": "km/h"}
